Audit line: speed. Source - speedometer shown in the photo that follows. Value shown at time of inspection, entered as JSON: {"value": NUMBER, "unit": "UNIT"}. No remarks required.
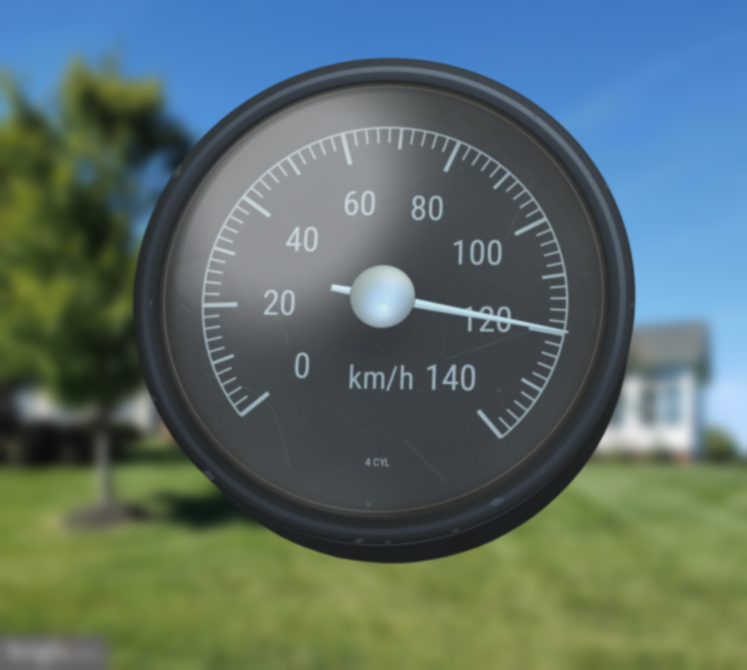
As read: {"value": 120, "unit": "km/h"}
